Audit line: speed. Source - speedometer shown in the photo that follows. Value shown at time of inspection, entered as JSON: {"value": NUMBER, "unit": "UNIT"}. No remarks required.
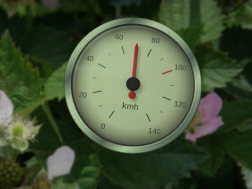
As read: {"value": 70, "unit": "km/h"}
